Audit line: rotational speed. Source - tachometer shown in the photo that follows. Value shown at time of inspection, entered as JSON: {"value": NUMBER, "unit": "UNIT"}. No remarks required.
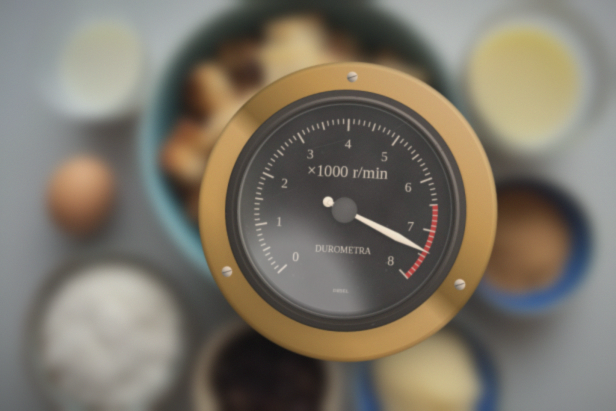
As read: {"value": 7400, "unit": "rpm"}
